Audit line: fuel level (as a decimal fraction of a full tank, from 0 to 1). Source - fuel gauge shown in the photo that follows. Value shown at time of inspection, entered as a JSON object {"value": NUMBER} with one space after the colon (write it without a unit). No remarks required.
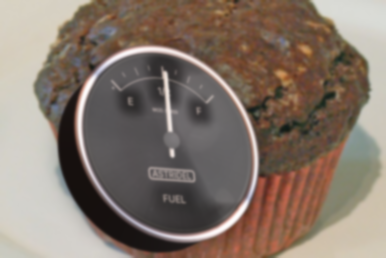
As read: {"value": 0.5}
